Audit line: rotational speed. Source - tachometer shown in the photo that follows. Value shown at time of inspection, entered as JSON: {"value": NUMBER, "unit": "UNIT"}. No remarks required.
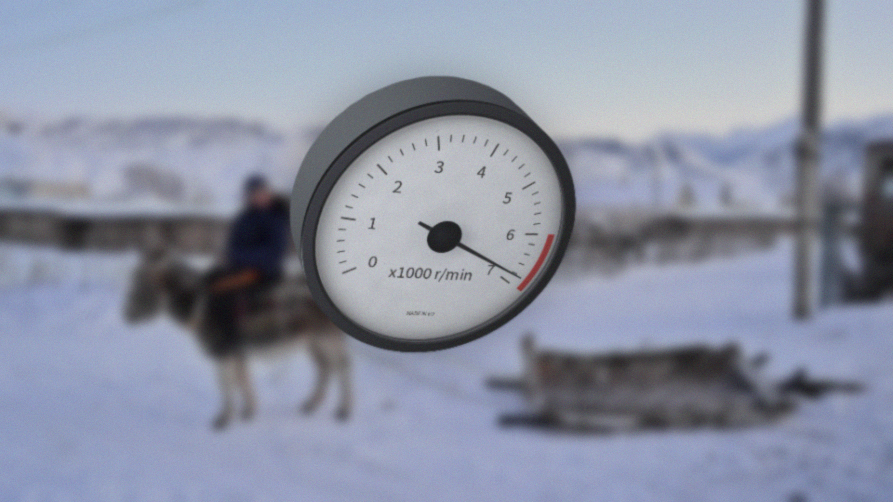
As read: {"value": 6800, "unit": "rpm"}
